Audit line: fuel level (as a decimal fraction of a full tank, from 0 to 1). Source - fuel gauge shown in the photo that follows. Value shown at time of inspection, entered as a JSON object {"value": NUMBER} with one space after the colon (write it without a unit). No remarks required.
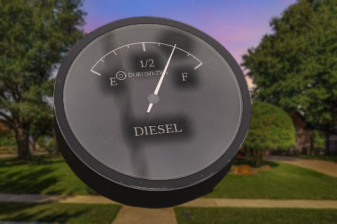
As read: {"value": 0.75}
